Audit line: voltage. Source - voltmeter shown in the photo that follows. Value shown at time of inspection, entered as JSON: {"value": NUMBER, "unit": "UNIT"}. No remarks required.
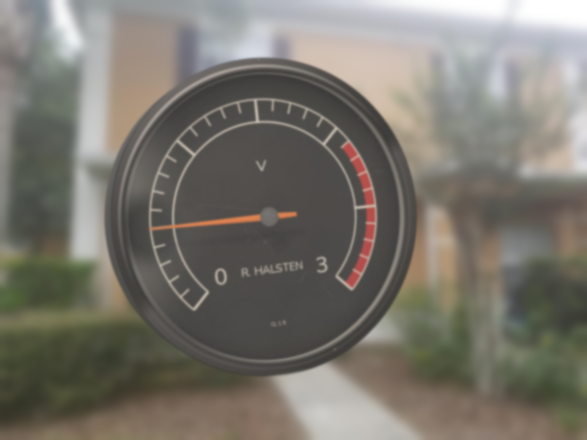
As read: {"value": 0.5, "unit": "V"}
